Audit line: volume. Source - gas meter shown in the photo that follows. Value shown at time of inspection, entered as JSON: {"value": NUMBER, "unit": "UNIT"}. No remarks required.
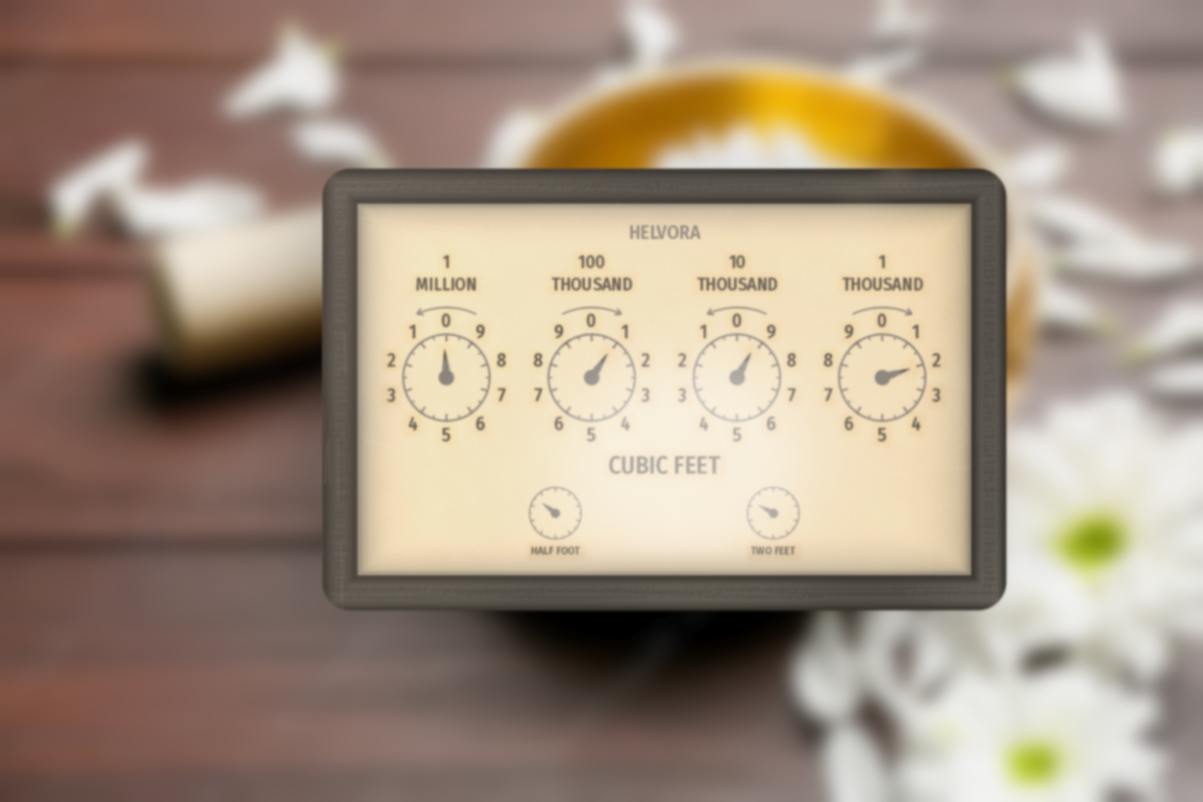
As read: {"value": 9200, "unit": "ft³"}
